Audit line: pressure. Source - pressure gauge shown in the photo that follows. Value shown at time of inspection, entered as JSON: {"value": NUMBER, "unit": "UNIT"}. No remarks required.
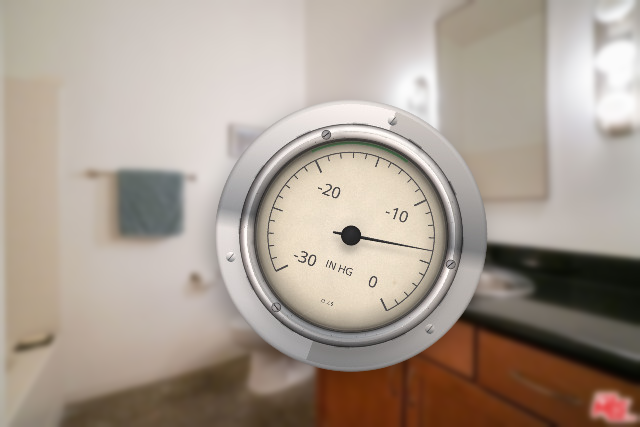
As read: {"value": -6, "unit": "inHg"}
